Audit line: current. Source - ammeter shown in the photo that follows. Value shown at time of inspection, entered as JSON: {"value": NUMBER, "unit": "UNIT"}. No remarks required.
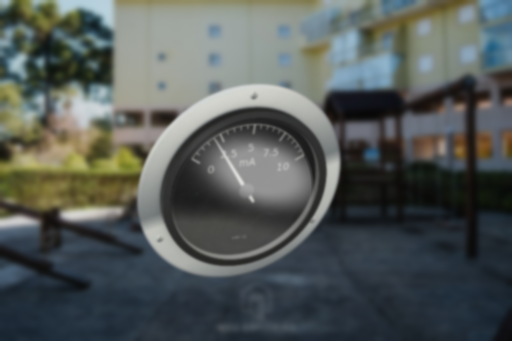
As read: {"value": 2, "unit": "mA"}
